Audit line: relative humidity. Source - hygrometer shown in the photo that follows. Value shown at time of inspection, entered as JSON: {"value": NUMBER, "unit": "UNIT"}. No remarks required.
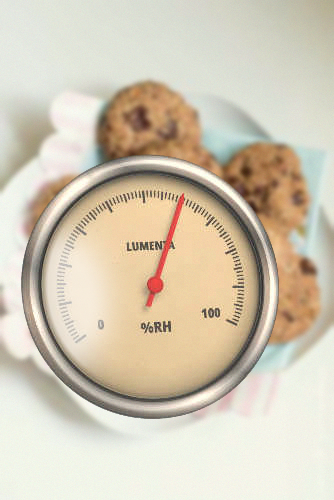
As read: {"value": 60, "unit": "%"}
